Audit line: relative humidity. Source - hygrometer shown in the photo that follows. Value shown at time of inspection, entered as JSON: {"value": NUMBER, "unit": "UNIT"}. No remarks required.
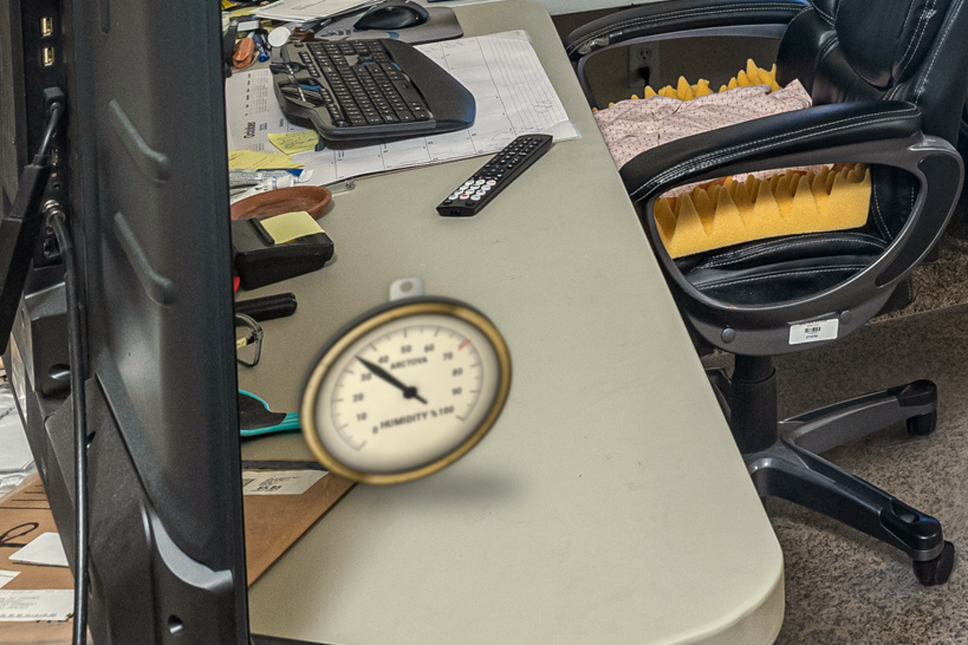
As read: {"value": 35, "unit": "%"}
